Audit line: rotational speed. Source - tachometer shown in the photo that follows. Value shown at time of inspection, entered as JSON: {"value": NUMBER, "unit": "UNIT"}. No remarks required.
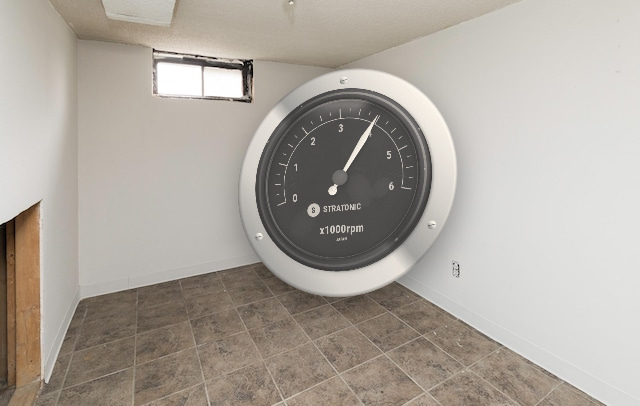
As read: {"value": 4000, "unit": "rpm"}
